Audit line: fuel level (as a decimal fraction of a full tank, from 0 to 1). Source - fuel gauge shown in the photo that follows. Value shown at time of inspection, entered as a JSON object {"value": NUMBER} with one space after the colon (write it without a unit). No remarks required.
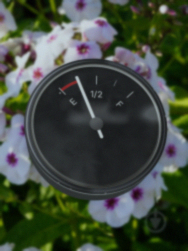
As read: {"value": 0.25}
